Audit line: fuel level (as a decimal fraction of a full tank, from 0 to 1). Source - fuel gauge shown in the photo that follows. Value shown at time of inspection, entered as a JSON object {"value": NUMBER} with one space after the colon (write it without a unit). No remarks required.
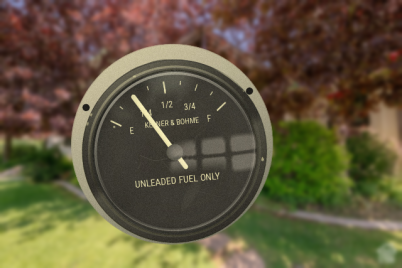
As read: {"value": 0.25}
